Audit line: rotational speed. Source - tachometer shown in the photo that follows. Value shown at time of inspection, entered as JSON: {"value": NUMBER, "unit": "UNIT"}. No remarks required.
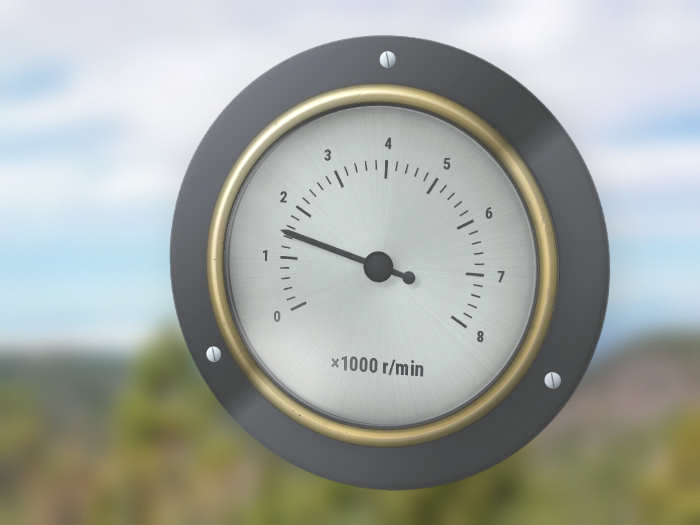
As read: {"value": 1500, "unit": "rpm"}
